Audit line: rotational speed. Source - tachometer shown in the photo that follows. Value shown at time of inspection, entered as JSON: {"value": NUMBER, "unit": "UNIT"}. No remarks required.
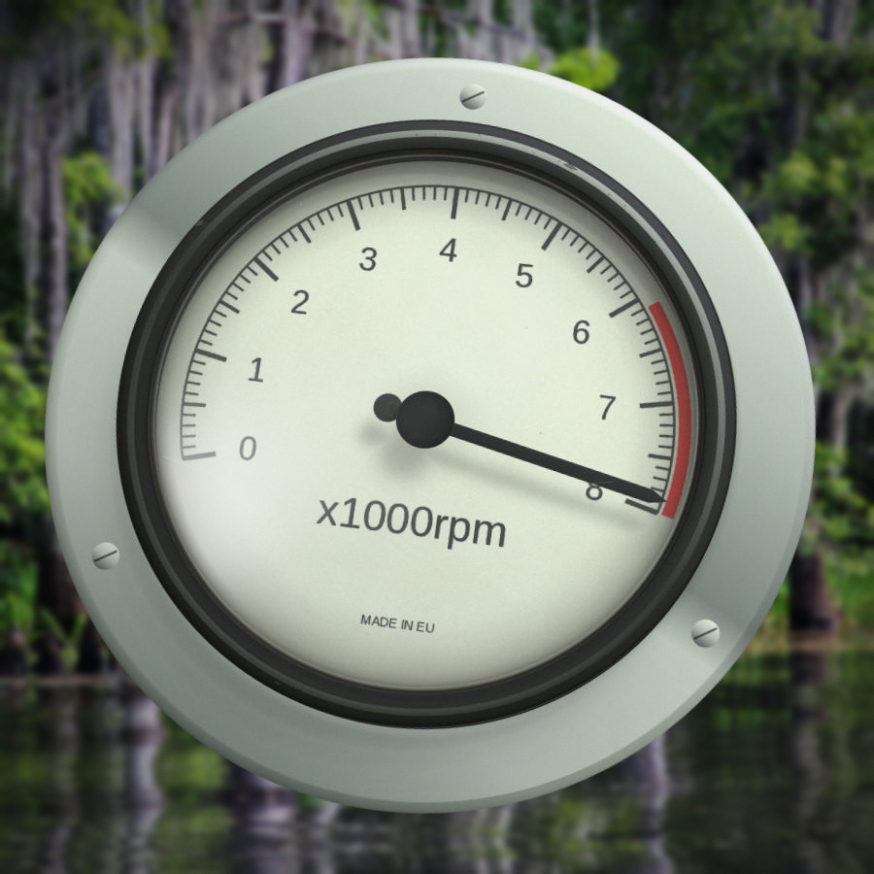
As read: {"value": 7900, "unit": "rpm"}
